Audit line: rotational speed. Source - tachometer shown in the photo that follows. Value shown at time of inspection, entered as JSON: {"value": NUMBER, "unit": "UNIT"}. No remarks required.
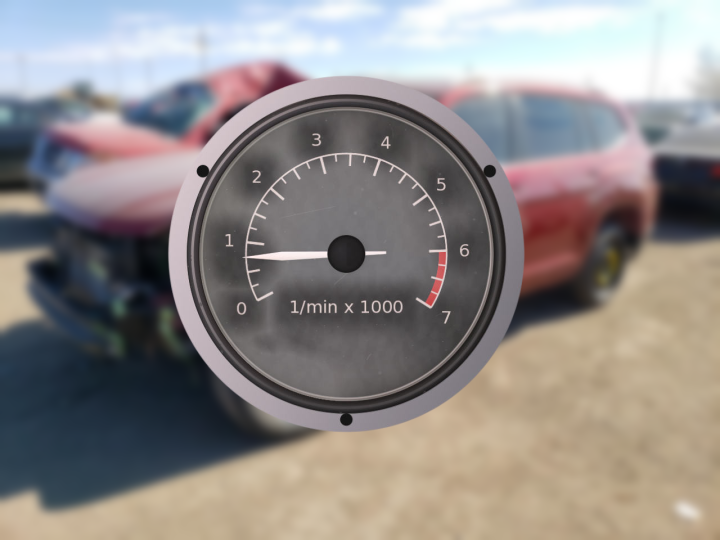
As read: {"value": 750, "unit": "rpm"}
